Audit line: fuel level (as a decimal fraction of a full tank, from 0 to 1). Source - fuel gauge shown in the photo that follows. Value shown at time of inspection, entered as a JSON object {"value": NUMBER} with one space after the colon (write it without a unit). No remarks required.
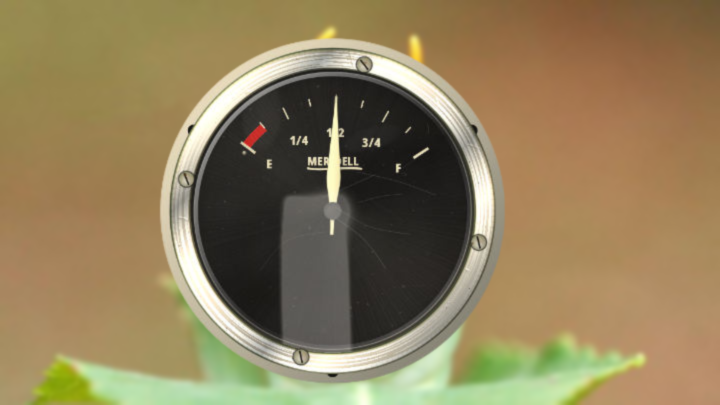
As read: {"value": 0.5}
